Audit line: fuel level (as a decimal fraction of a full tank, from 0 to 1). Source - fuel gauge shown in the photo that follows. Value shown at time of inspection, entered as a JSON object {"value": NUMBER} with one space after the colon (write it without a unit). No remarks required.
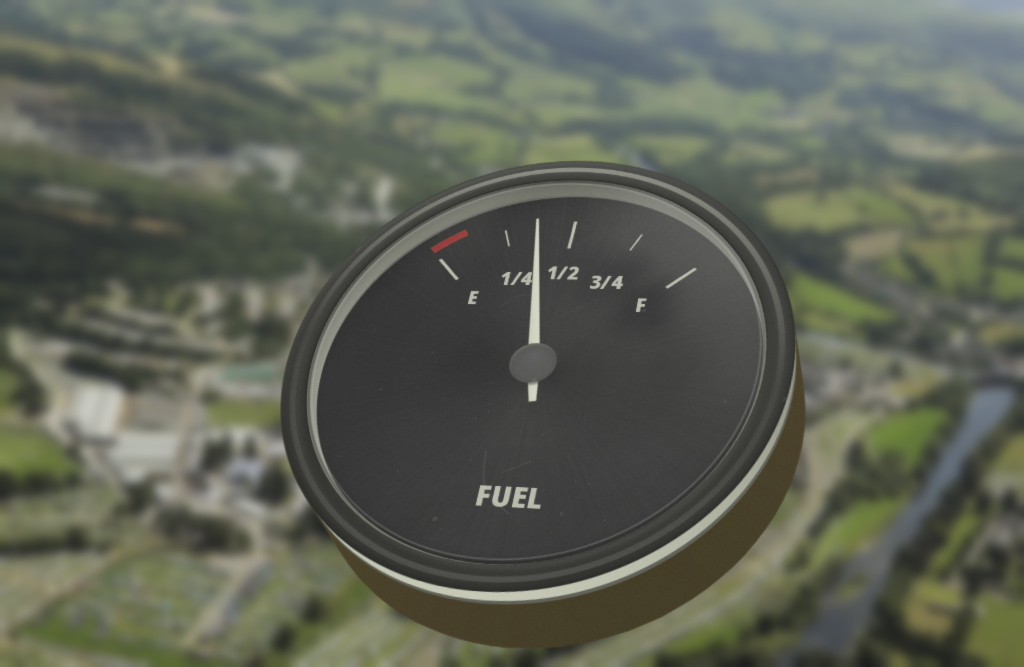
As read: {"value": 0.375}
